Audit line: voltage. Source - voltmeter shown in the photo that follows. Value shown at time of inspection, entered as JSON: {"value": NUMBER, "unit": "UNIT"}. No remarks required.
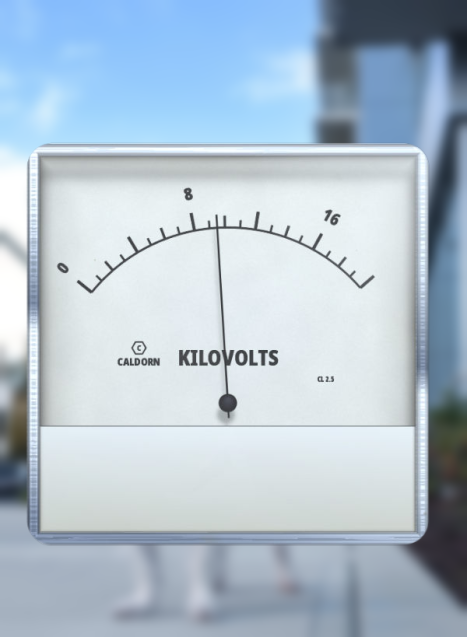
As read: {"value": 9.5, "unit": "kV"}
